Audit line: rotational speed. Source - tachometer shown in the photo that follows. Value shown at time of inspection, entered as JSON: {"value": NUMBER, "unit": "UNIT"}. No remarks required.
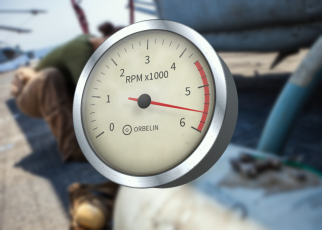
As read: {"value": 5600, "unit": "rpm"}
